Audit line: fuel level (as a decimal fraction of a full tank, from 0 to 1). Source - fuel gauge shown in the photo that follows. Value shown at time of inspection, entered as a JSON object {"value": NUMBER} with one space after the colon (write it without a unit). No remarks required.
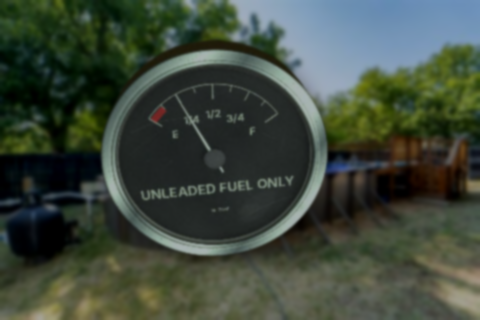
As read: {"value": 0.25}
